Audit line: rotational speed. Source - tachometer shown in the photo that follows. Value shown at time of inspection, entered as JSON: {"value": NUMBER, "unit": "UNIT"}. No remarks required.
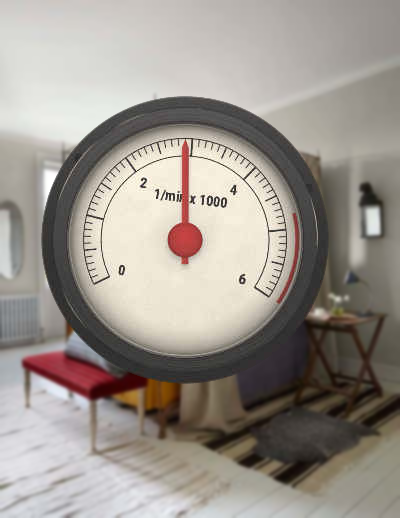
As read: {"value": 2900, "unit": "rpm"}
